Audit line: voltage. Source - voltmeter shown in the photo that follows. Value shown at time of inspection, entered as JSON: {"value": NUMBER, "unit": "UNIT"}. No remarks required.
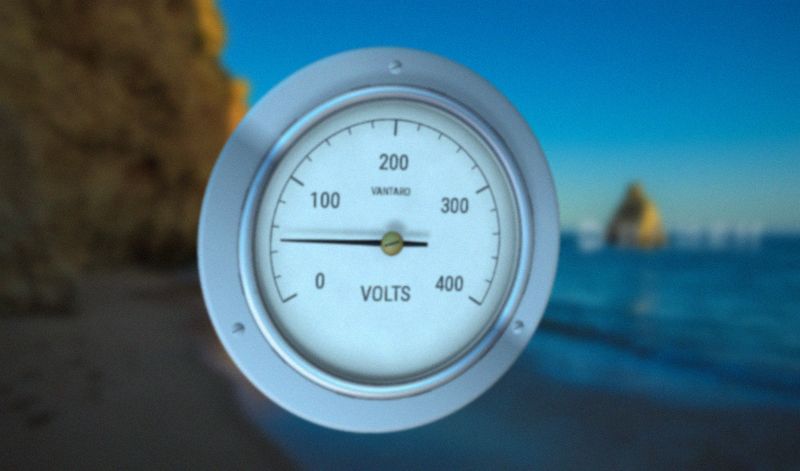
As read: {"value": 50, "unit": "V"}
